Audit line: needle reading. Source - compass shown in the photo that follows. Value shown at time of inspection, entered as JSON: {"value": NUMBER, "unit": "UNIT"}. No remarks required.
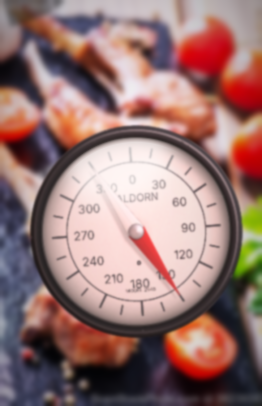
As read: {"value": 150, "unit": "°"}
